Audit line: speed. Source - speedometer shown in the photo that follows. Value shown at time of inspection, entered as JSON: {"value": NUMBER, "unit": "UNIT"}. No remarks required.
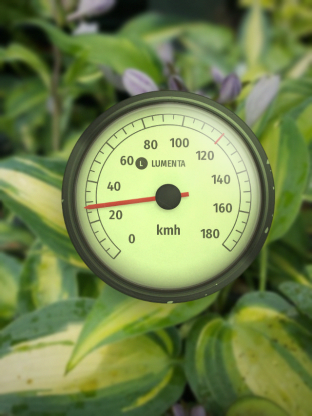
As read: {"value": 27.5, "unit": "km/h"}
